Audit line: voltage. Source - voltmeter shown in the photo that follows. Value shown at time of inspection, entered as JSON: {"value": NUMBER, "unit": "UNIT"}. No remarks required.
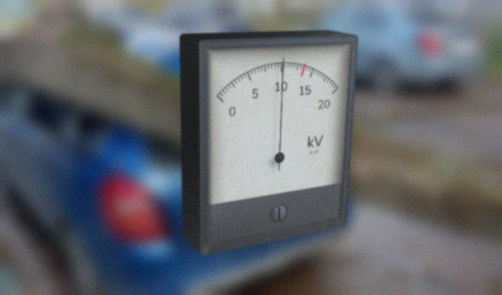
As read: {"value": 10, "unit": "kV"}
